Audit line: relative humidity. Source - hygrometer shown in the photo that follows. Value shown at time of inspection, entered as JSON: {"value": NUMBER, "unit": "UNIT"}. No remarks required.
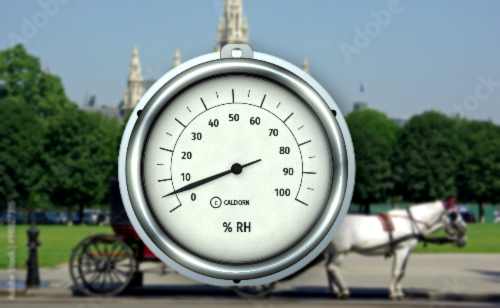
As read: {"value": 5, "unit": "%"}
